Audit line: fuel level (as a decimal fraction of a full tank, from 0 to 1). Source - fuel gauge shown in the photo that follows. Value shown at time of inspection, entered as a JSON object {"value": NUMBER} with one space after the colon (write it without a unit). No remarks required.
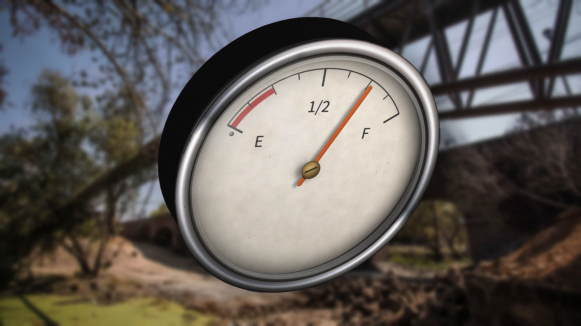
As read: {"value": 0.75}
